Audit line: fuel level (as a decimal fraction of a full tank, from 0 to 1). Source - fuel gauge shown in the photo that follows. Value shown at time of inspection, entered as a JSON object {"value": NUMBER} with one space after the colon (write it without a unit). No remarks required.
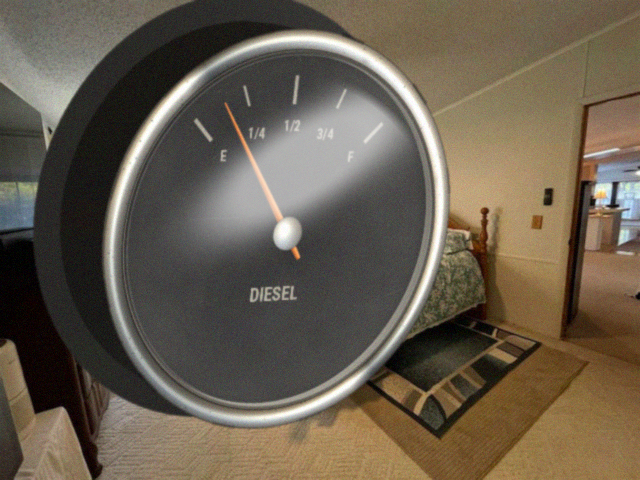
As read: {"value": 0.125}
